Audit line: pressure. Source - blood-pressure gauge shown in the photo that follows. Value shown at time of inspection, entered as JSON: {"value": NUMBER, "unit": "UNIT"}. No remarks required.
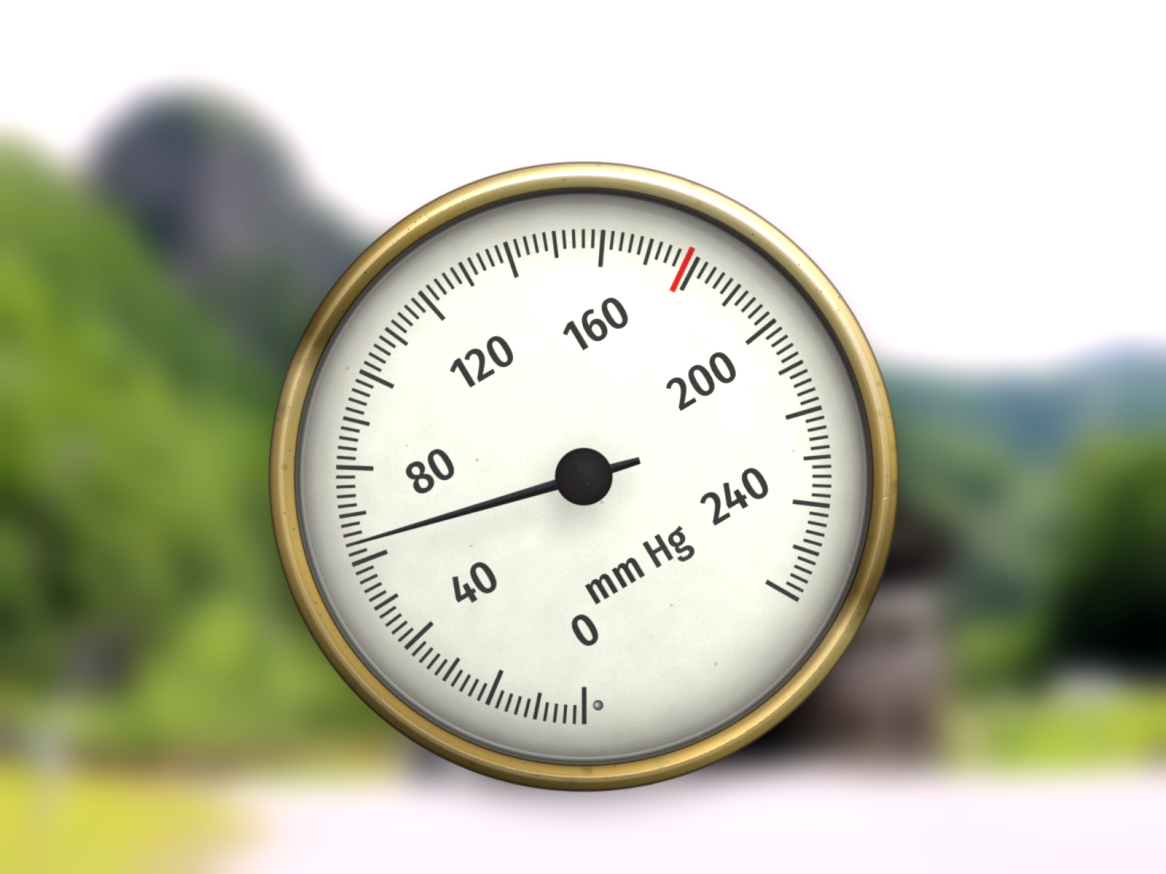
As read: {"value": 64, "unit": "mmHg"}
